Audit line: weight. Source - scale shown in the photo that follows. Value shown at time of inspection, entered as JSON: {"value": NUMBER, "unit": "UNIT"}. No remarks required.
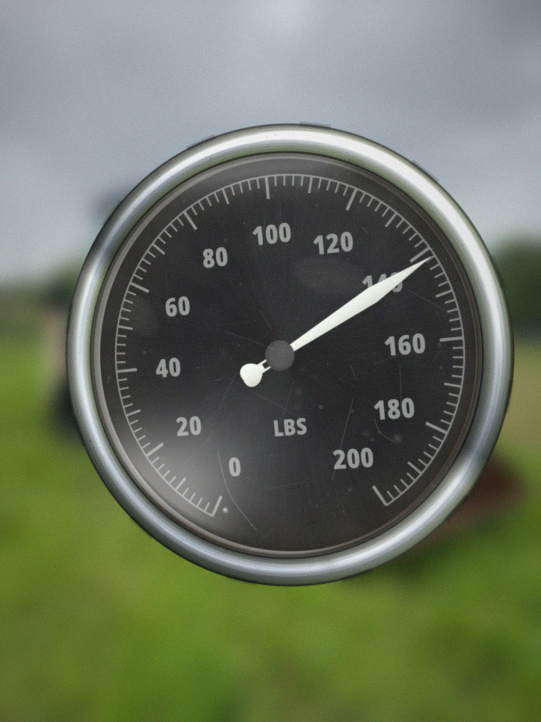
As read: {"value": 142, "unit": "lb"}
